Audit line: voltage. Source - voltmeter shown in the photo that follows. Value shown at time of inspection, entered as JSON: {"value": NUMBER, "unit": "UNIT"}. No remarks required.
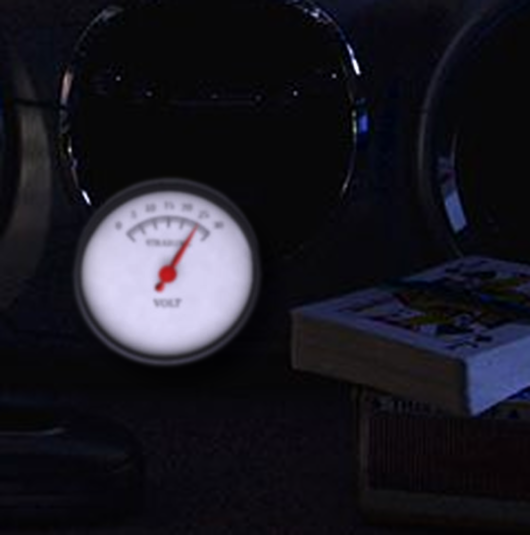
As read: {"value": 25, "unit": "V"}
